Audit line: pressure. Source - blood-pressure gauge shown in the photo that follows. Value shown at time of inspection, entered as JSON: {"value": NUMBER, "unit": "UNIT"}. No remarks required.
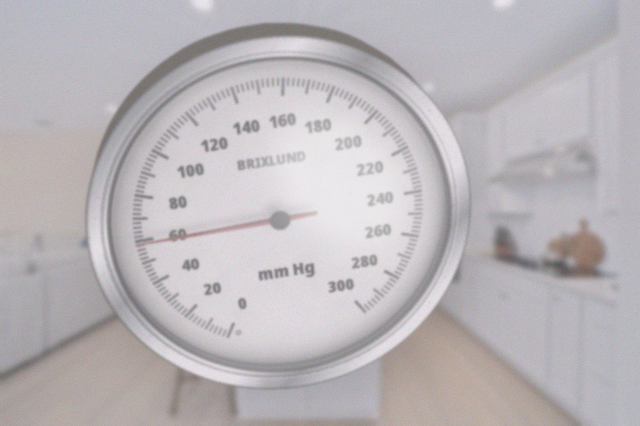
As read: {"value": 60, "unit": "mmHg"}
